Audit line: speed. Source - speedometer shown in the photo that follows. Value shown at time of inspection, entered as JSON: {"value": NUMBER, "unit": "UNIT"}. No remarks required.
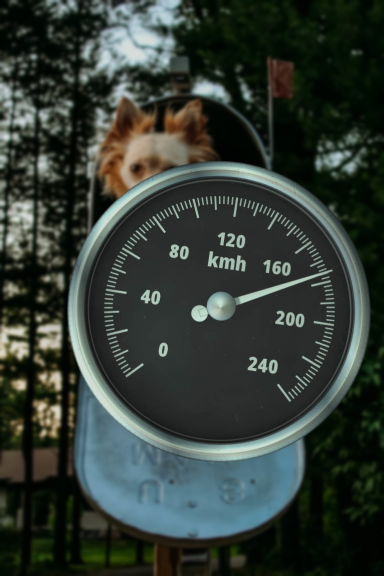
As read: {"value": 176, "unit": "km/h"}
